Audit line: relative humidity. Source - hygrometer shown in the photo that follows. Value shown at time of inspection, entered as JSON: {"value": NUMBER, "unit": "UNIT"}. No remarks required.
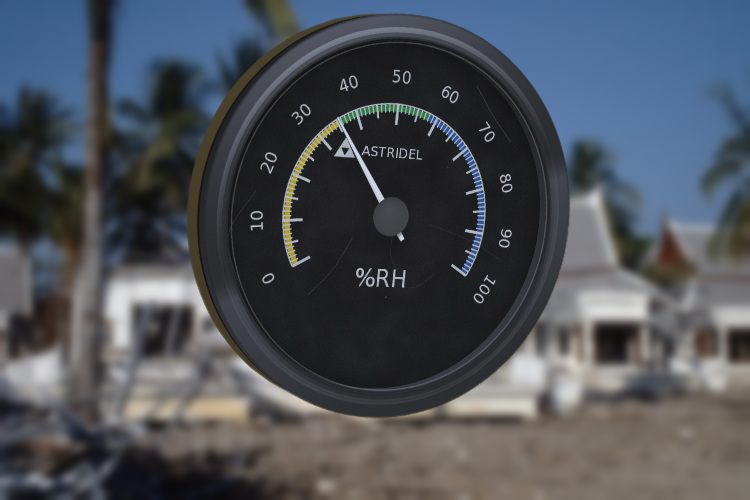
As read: {"value": 35, "unit": "%"}
